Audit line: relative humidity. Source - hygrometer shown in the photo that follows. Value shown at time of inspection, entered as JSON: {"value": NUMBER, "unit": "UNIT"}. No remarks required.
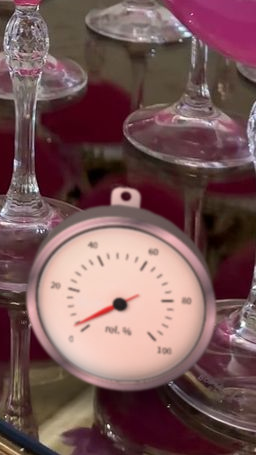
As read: {"value": 4, "unit": "%"}
